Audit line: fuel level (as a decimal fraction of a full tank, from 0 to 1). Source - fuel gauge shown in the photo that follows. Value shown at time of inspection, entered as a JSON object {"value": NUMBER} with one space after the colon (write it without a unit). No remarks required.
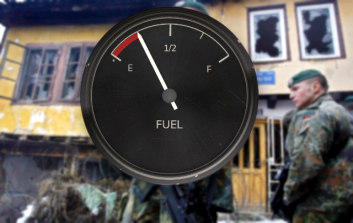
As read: {"value": 0.25}
